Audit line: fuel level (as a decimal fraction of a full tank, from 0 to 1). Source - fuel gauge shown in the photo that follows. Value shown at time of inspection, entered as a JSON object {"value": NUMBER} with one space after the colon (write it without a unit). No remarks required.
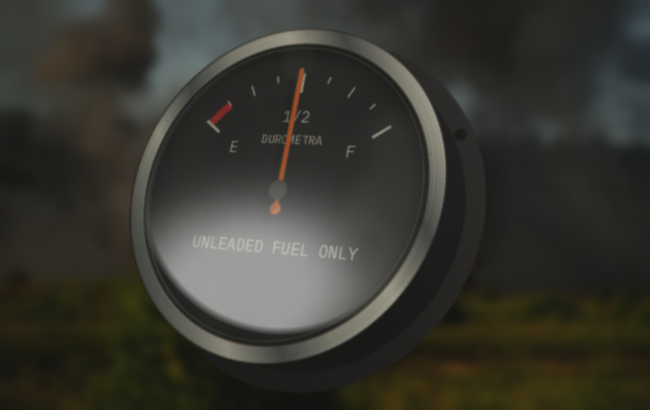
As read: {"value": 0.5}
